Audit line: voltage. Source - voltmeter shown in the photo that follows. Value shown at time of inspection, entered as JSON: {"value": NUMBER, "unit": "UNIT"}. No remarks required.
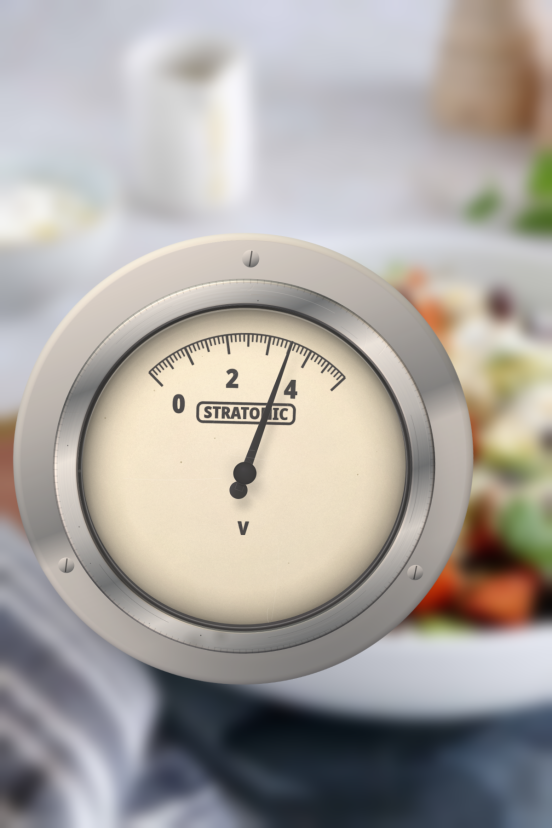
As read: {"value": 3.5, "unit": "V"}
